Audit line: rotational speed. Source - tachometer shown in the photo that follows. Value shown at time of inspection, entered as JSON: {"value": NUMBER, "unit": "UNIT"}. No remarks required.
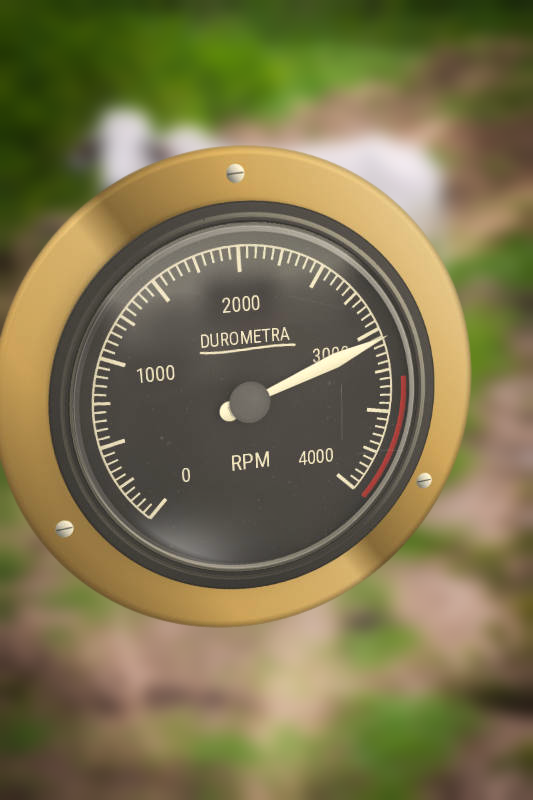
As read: {"value": 3050, "unit": "rpm"}
